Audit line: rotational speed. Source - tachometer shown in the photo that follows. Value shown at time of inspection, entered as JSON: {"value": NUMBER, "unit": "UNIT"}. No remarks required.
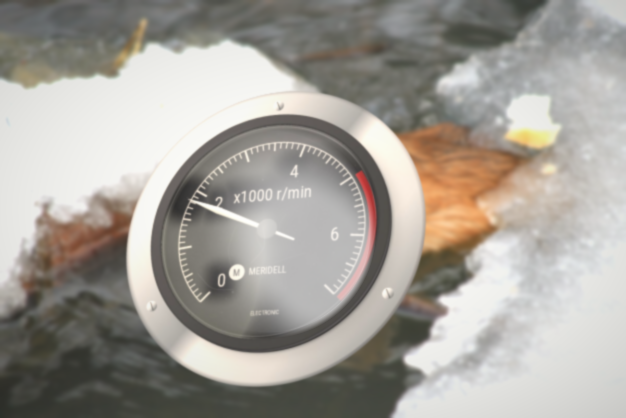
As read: {"value": 1800, "unit": "rpm"}
